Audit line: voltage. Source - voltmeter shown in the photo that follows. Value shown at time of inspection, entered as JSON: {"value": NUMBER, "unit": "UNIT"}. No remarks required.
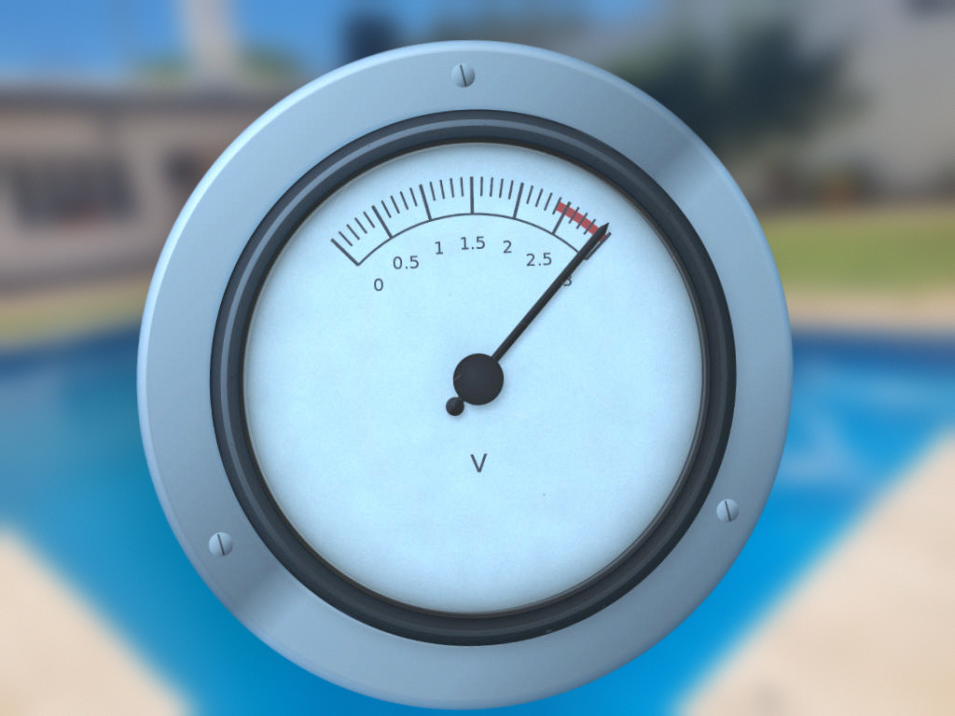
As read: {"value": 2.9, "unit": "V"}
